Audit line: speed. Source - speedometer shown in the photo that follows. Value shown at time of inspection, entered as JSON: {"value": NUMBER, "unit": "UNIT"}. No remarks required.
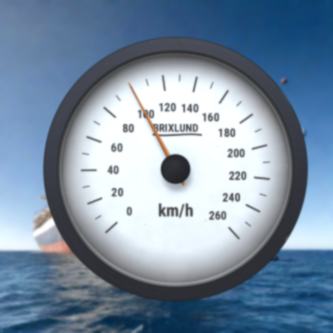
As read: {"value": 100, "unit": "km/h"}
